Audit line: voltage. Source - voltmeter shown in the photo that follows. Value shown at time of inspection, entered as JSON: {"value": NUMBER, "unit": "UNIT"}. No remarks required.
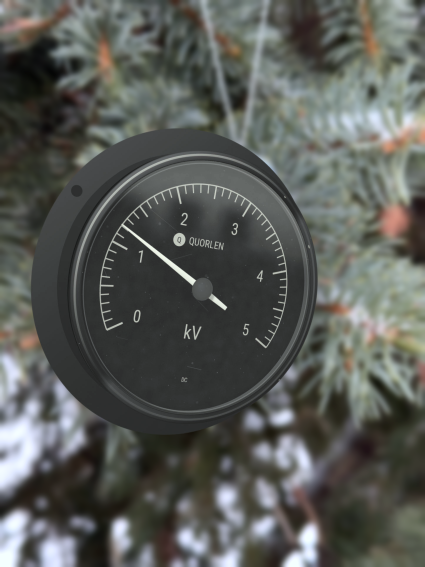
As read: {"value": 1.2, "unit": "kV"}
